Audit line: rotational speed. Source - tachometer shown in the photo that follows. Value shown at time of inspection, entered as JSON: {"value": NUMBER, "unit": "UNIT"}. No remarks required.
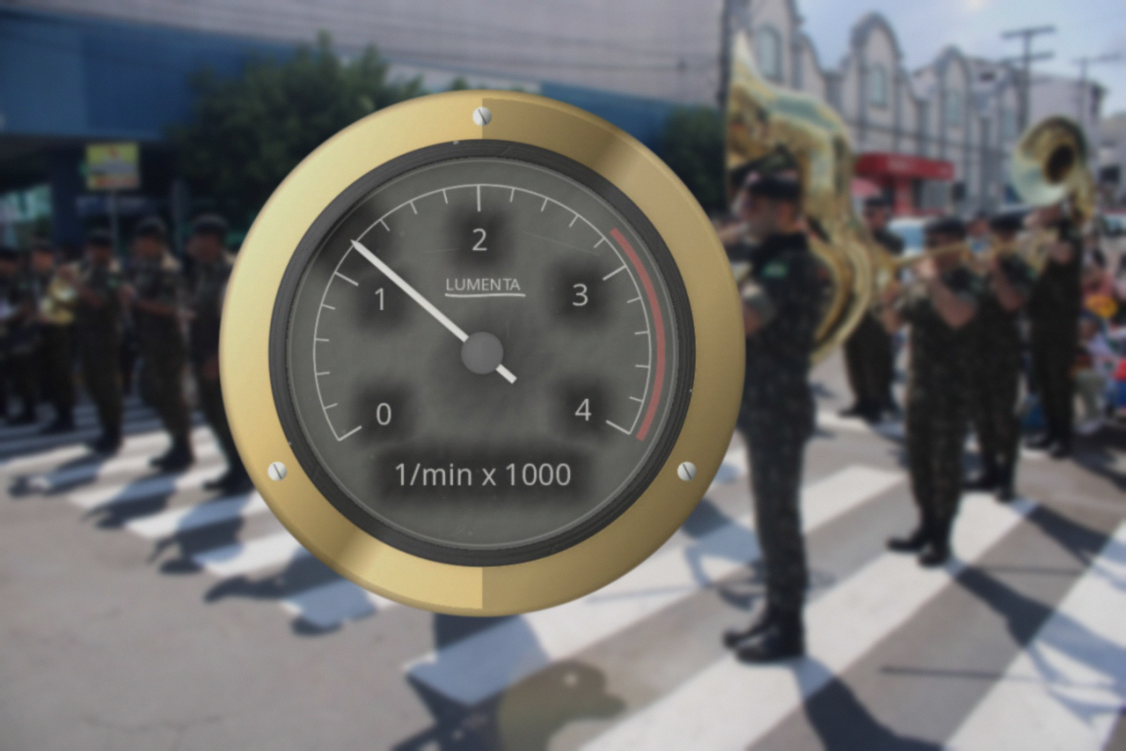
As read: {"value": 1200, "unit": "rpm"}
